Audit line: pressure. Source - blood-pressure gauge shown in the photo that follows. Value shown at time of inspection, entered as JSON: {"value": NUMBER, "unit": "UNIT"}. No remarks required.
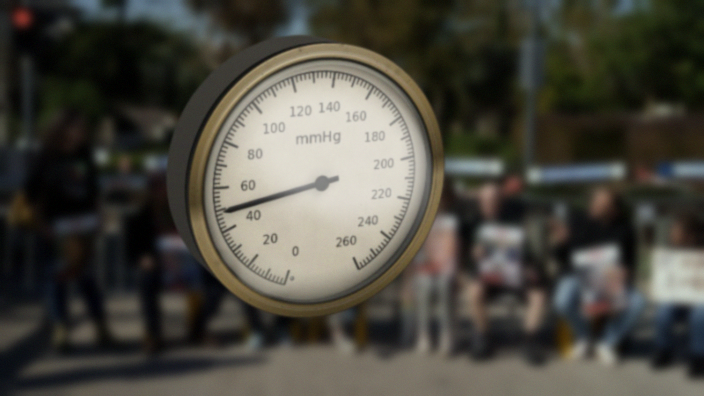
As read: {"value": 50, "unit": "mmHg"}
